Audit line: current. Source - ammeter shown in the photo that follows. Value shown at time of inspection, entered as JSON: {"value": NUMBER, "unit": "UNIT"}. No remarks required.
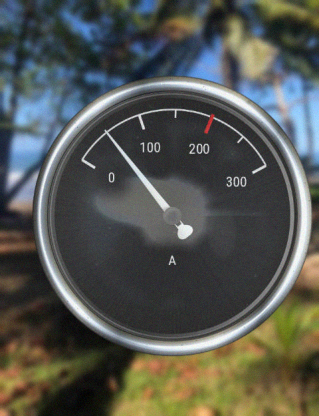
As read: {"value": 50, "unit": "A"}
